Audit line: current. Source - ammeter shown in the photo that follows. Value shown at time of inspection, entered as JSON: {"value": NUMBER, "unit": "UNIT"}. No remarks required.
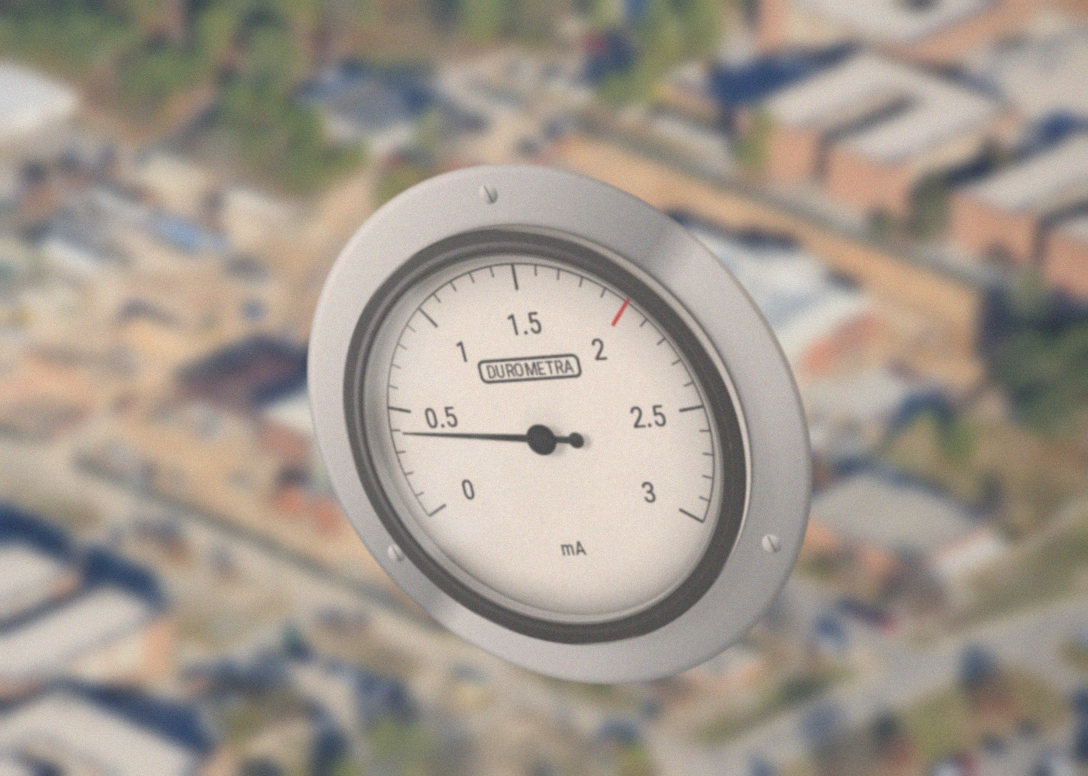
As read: {"value": 0.4, "unit": "mA"}
